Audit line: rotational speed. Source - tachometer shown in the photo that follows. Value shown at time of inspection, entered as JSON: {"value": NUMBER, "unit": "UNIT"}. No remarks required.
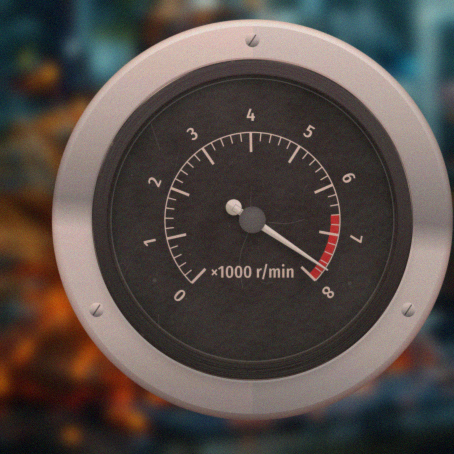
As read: {"value": 7700, "unit": "rpm"}
